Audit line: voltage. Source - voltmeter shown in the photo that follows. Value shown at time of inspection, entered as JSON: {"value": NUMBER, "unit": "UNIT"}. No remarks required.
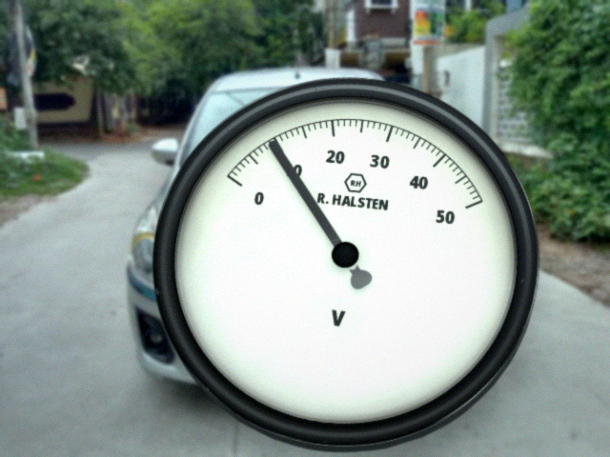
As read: {"value": 9, "unit": "V"}
